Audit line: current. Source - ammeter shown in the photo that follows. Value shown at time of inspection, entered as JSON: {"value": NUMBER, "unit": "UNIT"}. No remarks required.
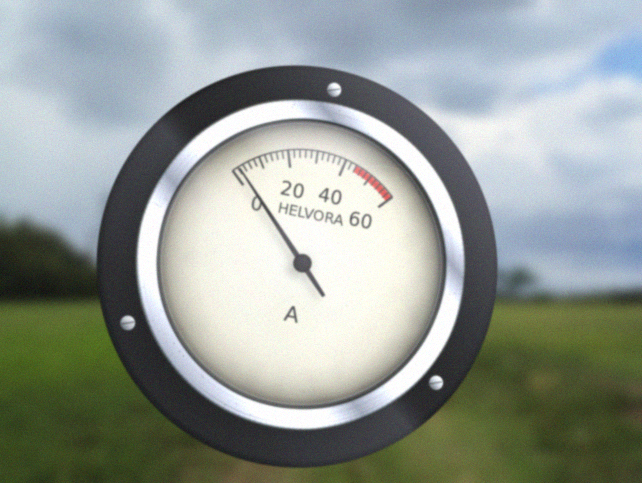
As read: {"value": 2, "unit": "A"}
